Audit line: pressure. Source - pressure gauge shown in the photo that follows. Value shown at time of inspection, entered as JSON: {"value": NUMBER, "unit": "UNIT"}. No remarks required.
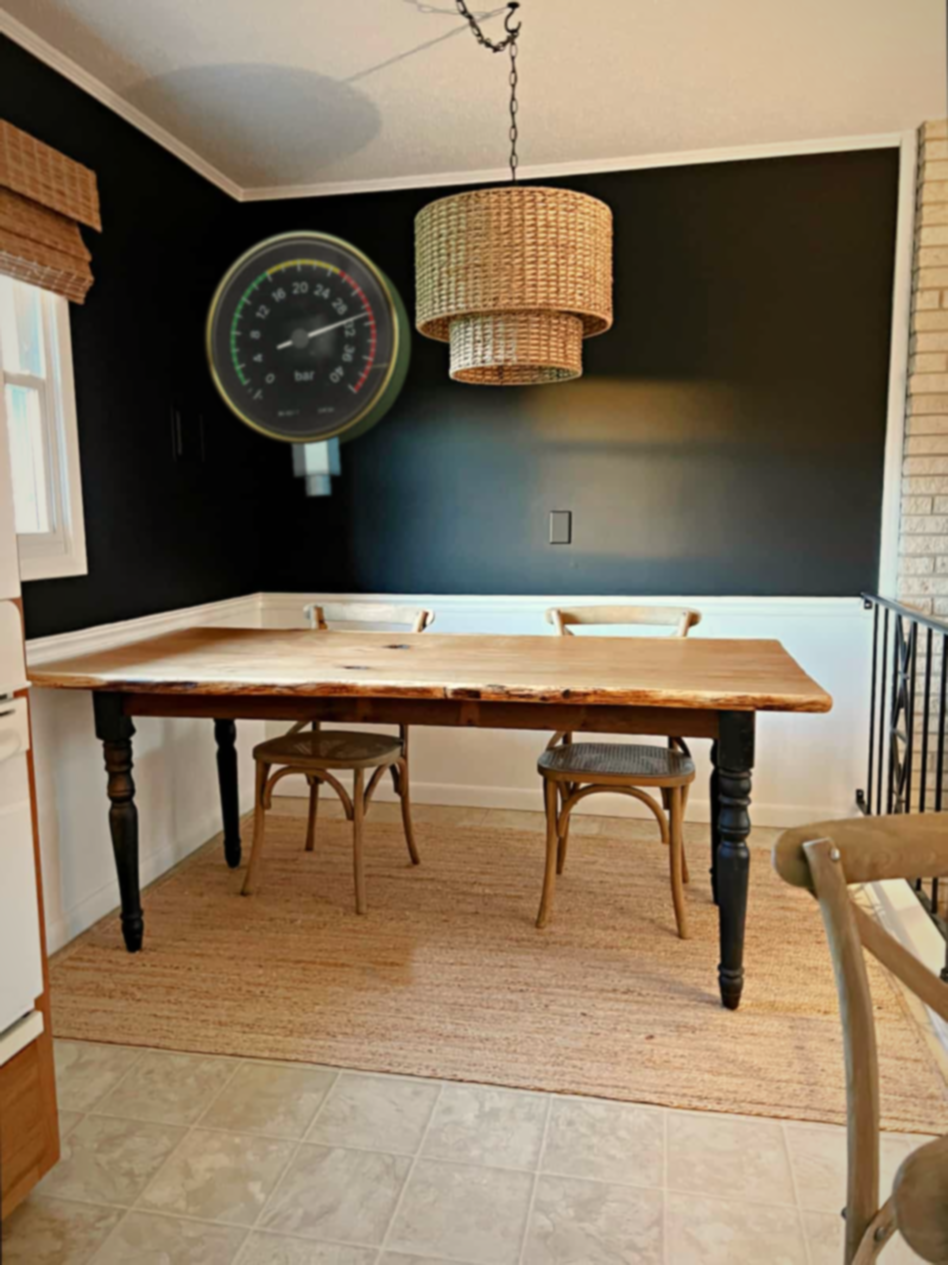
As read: {"value": 31, "unit": "bar"}
